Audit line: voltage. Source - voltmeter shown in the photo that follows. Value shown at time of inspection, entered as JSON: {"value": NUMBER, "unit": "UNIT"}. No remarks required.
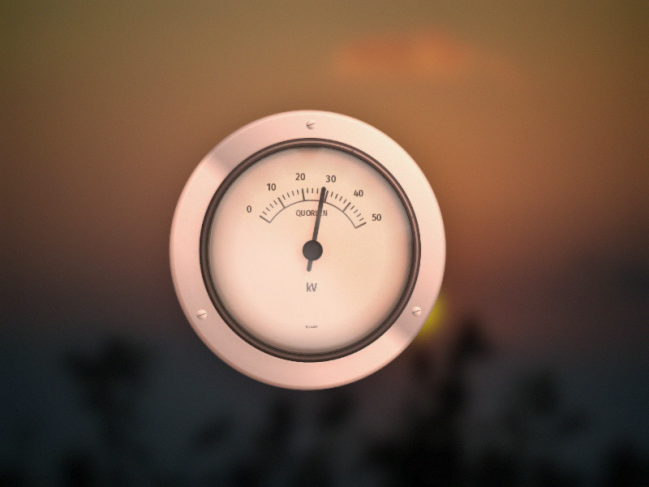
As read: {"value": 28, "unit": "kV"}
